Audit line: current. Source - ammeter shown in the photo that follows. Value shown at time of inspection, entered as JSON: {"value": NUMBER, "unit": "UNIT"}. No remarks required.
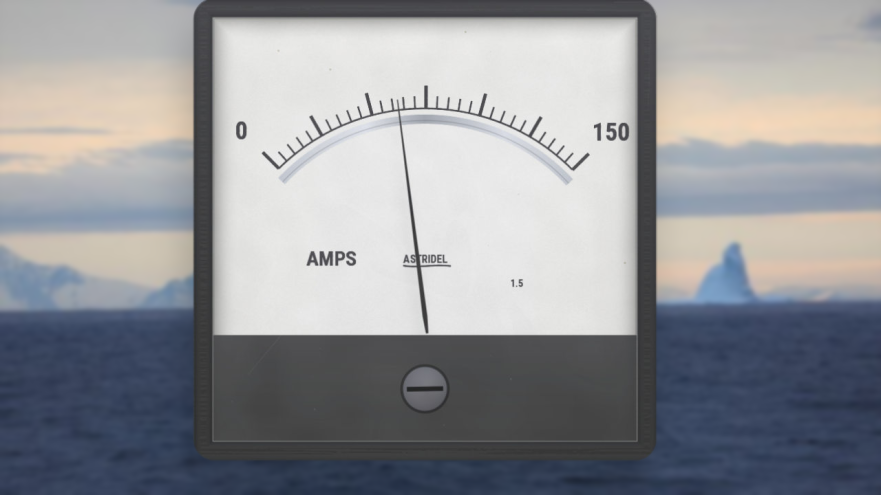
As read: {"value": 62.5, "unit": "A"}
